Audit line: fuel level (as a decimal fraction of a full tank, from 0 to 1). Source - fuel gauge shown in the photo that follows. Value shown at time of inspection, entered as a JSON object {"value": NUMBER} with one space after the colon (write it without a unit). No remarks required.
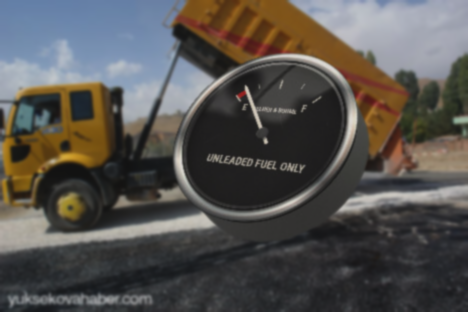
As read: {"value": 0.125}
